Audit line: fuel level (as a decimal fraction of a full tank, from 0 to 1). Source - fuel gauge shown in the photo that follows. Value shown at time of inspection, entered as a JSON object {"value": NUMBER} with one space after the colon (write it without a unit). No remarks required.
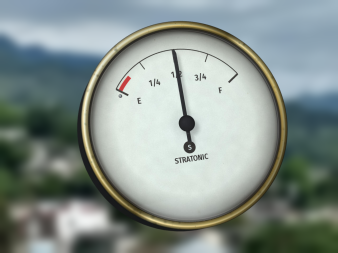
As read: {"value": 0.5}
